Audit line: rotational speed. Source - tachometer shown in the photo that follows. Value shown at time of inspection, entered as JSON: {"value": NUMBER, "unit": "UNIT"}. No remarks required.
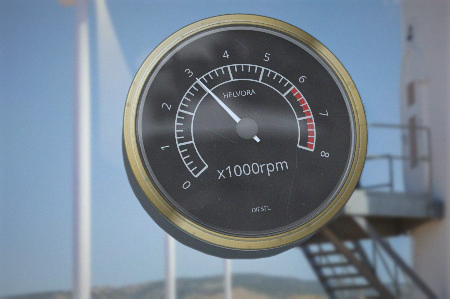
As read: {"value": 3000, "unit": "rpm"}
